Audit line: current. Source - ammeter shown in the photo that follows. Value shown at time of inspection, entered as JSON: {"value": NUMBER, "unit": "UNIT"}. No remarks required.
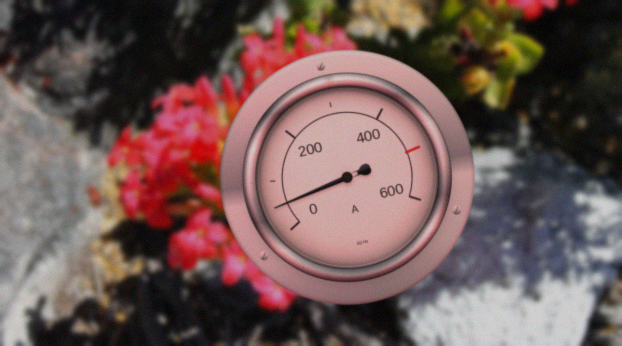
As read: {"value": 50, "unit": "A"}
